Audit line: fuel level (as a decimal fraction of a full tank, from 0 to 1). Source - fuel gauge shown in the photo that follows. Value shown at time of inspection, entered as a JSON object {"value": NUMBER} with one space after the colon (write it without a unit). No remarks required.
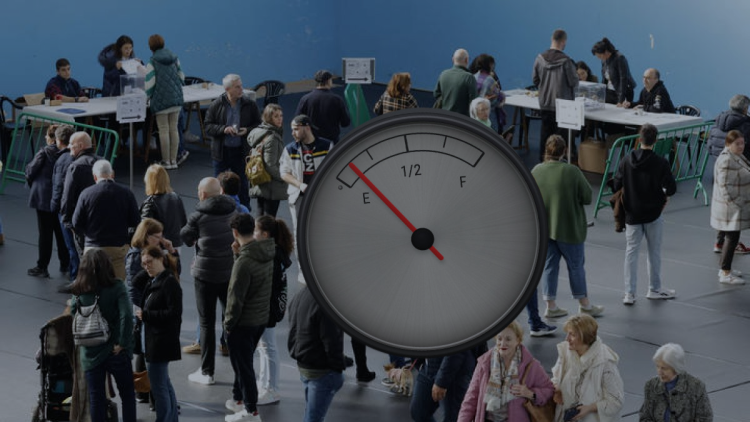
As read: {"value": 0.125}
